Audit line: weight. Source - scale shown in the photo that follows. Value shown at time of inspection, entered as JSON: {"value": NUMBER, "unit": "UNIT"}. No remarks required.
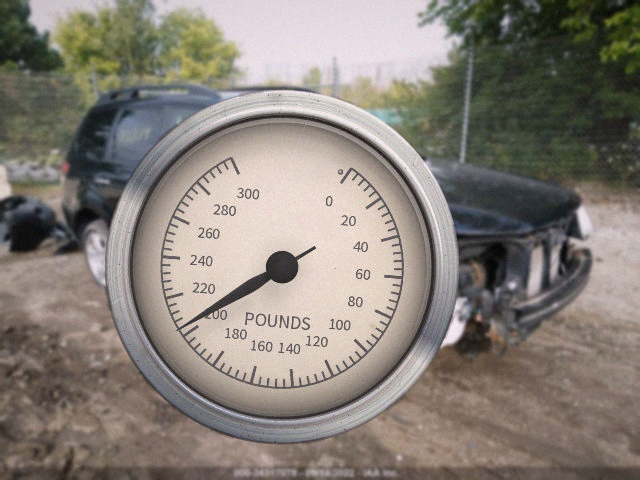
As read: {"value": 204, "unit": "lb"}
